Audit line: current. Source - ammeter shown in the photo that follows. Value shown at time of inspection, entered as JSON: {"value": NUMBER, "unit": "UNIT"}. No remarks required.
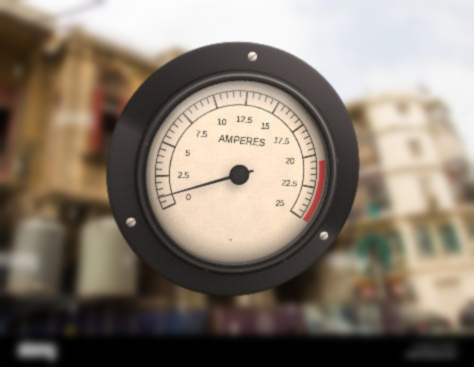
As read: {"value": 1, "unit": "A"}
